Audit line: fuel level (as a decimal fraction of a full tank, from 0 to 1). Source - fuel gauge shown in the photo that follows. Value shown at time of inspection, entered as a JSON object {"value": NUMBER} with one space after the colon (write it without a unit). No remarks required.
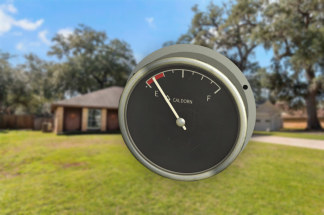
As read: {"value": 0.125}
